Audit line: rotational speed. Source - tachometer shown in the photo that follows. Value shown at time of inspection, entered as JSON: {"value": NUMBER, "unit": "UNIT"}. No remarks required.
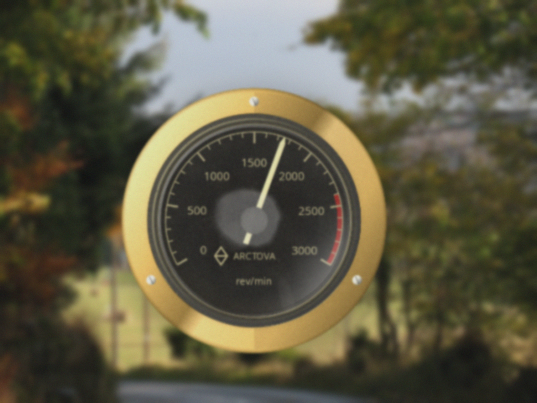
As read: {"value": 1750, "unit": "rpm"}
